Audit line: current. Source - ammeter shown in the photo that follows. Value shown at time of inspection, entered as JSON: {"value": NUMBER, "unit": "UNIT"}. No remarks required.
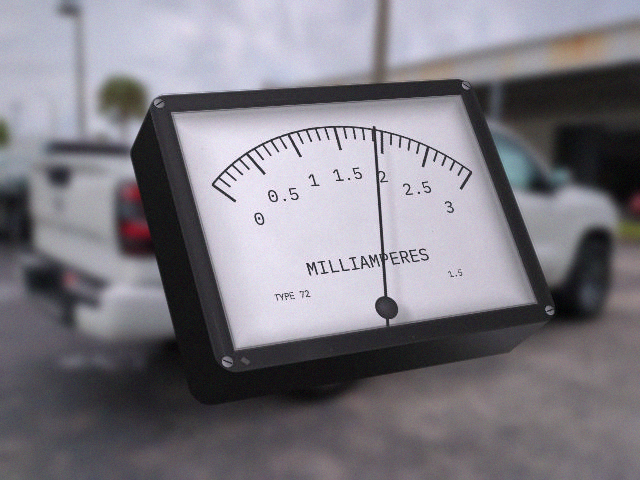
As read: {"value": 1.9, "unit": "mA"}
